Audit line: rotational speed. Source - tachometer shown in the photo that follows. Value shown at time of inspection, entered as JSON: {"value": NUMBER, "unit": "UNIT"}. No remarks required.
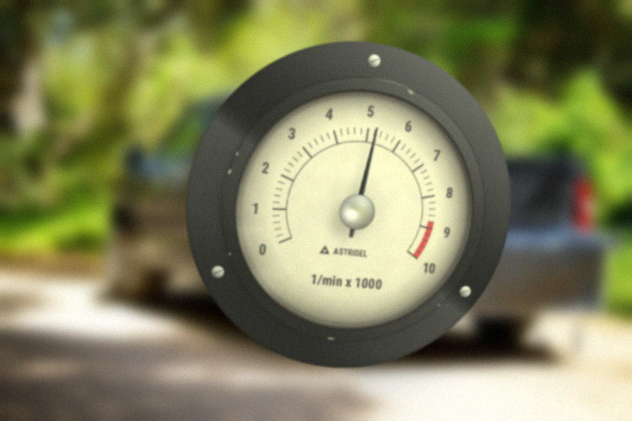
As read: {"value": 5200, "unit": "rpm"}
